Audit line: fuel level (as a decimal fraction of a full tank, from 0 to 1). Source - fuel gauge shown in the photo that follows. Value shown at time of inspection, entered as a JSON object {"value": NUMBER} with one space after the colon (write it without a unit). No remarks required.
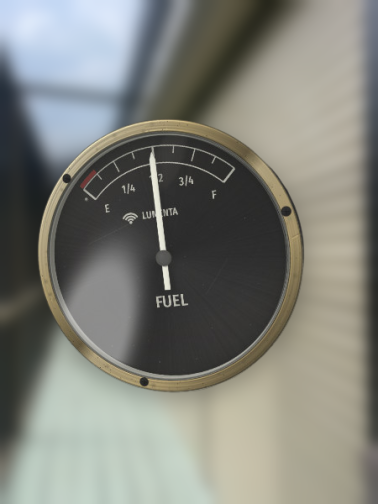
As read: {"value": 0.5}
